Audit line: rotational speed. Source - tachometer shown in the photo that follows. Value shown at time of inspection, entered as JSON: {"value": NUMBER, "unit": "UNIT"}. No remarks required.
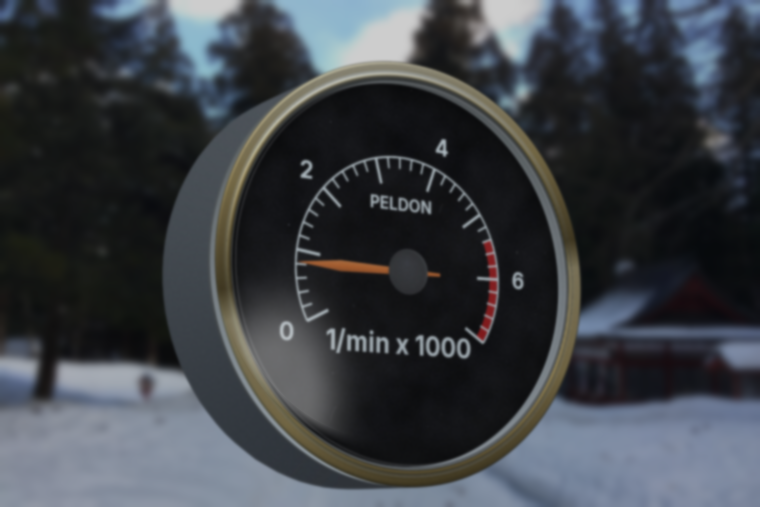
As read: {"value": 800, "unit": "rpm"}
